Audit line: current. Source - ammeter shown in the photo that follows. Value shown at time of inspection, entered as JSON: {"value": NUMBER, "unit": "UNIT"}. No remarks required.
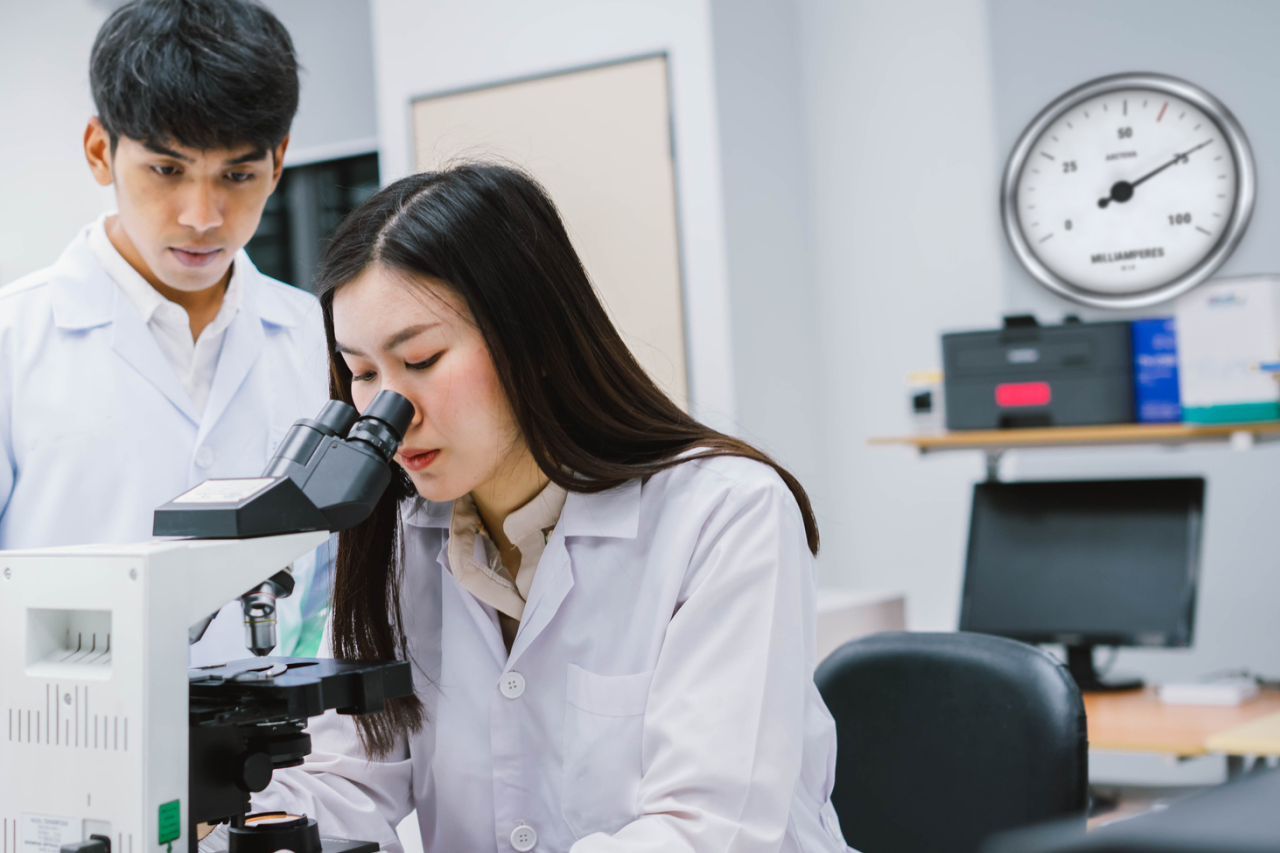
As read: {"value": 75, "unit": "mA"}
